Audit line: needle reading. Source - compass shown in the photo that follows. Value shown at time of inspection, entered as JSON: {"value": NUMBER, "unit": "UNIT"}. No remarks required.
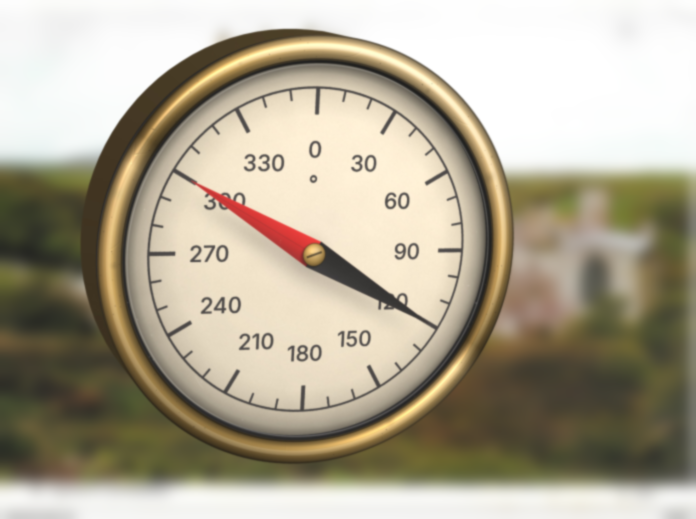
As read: {"value": 300, "unit": "°"}
